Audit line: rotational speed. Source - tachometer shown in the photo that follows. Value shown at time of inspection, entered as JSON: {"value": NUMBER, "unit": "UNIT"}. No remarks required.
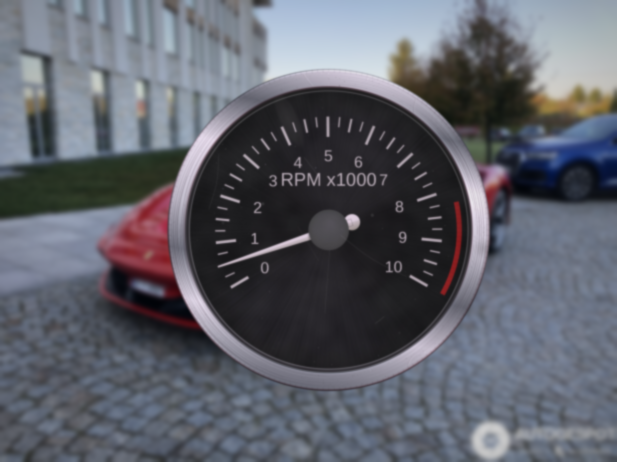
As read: {"value": 500, "unit": "rpm"}
